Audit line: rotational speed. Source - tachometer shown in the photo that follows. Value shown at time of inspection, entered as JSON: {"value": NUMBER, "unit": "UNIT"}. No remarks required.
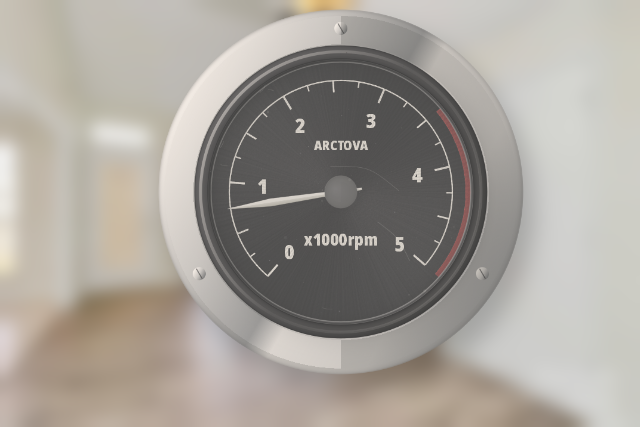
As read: {"value": 750, "unit": "rpm"}
